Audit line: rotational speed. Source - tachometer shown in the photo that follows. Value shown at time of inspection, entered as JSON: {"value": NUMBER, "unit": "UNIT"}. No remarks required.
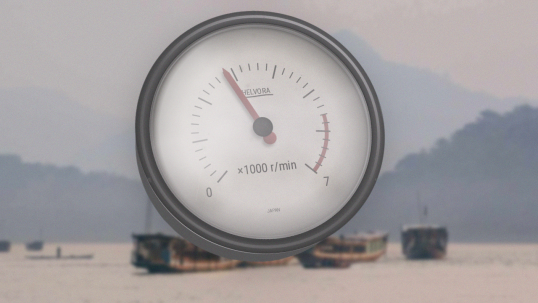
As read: {"value": 2800, "unit": "rpm"}
